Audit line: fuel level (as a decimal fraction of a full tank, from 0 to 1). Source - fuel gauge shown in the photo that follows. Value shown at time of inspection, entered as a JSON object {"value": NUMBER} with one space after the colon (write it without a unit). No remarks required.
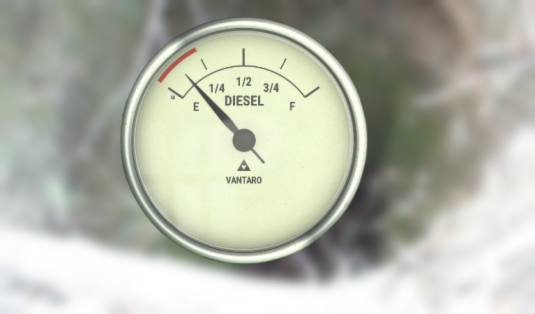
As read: {"value": 0.125}
